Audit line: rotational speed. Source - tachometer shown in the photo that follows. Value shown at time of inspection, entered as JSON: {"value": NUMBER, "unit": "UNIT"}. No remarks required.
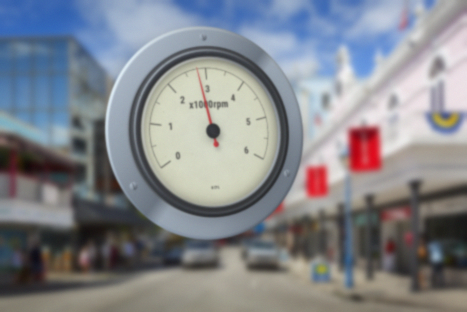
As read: {"value": 2750, "unit": "rpm"}
